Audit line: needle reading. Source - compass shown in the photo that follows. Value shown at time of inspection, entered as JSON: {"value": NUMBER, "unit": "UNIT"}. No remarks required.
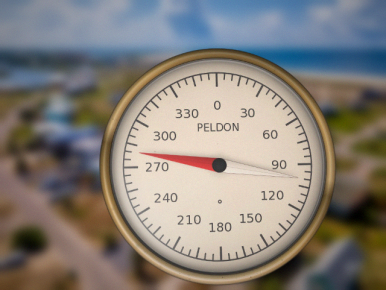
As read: {"value": 280, "unit": "°"}
